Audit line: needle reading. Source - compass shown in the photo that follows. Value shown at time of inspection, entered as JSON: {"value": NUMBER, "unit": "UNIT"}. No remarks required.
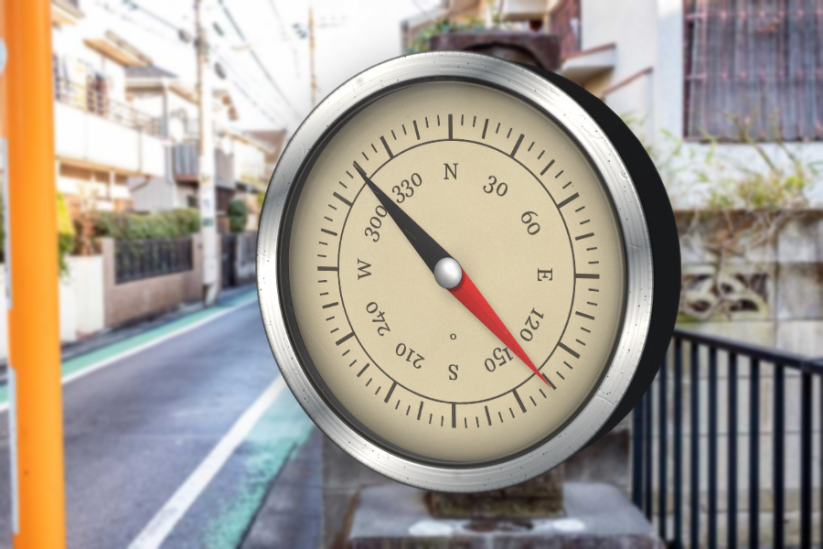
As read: {"value": 135, "unit": "°"}
